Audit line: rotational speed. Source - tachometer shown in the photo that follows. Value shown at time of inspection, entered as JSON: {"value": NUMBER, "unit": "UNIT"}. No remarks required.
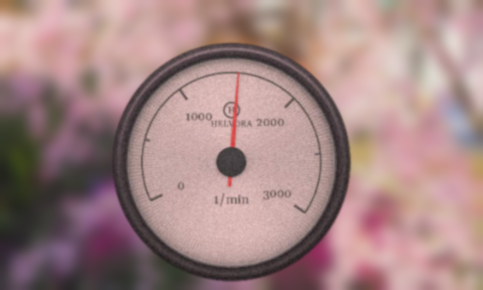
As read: {"value": 1500, "unit": "rpm"}
